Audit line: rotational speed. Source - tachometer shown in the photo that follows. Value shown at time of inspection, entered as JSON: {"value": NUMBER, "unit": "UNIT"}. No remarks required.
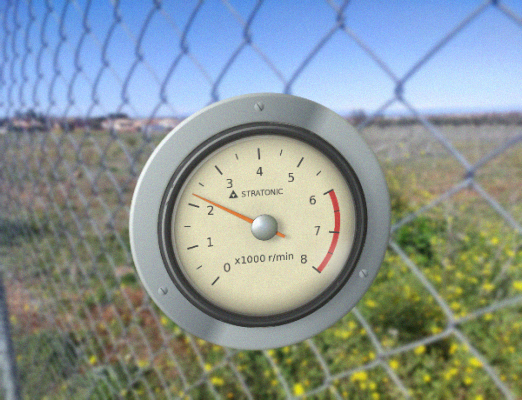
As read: {"value": 2250, "unit": "rpm"}
